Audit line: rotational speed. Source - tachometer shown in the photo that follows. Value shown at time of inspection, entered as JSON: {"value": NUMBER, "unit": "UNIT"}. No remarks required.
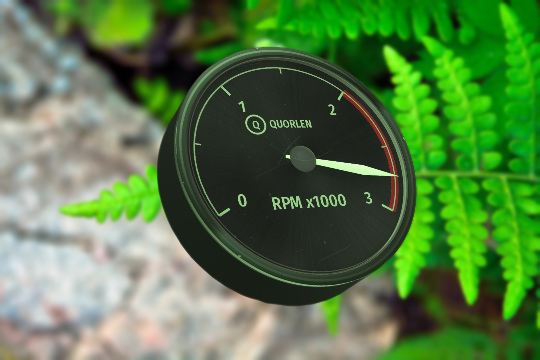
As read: {"value": 2750, "unit": "rpm"}
